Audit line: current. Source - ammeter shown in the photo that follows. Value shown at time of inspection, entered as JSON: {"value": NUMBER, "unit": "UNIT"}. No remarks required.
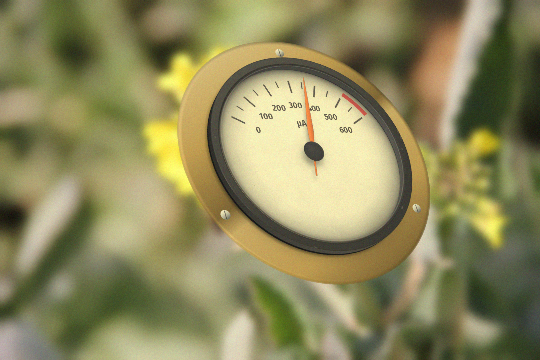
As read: {"value": 350, "unit": "µA"}
